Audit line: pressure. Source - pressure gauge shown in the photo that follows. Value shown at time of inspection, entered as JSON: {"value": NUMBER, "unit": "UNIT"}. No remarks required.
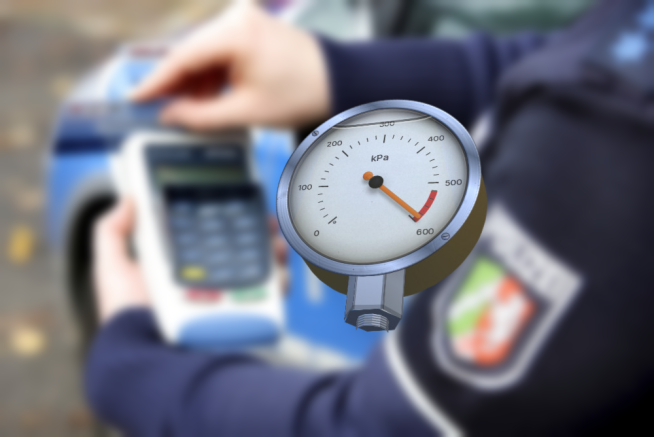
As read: {"value": 590, "unit": "kPa"}
